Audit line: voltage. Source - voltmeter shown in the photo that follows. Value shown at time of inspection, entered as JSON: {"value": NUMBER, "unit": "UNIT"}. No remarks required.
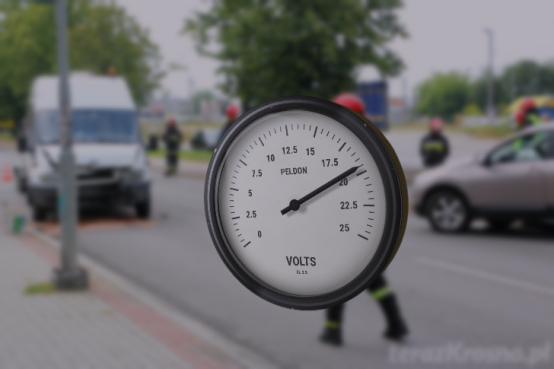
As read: {"value": 19.5, "unit": "V"}
